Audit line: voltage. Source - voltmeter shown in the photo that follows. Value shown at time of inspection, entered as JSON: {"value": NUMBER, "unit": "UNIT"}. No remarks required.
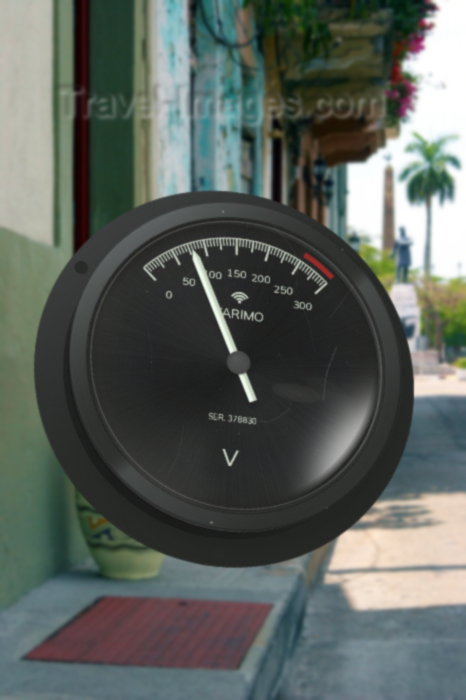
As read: {"value": 75, "unit": "V"}
